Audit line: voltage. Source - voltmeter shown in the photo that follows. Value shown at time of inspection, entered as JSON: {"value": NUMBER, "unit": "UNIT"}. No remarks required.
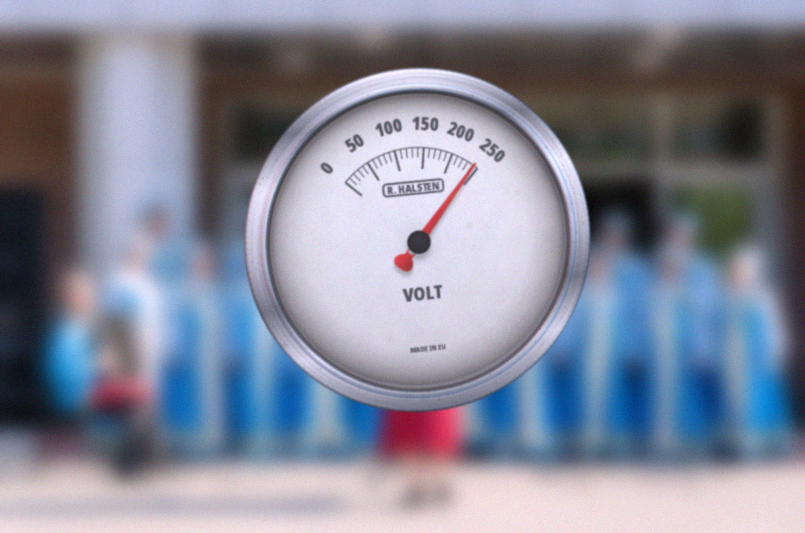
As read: {"value": 240, "unit": "V"}
